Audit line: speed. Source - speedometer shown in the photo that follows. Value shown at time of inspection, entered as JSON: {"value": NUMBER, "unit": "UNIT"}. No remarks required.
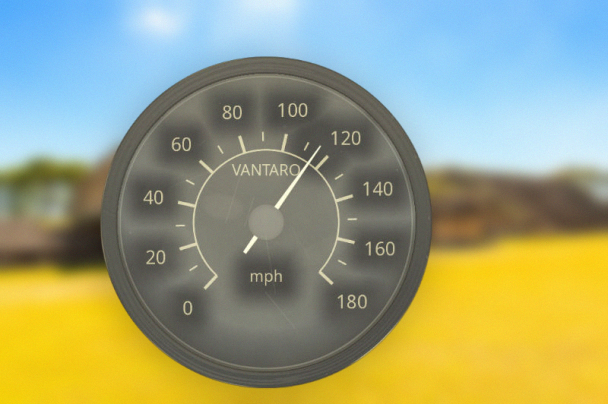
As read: {"value": 115, "unit": "mph"}
